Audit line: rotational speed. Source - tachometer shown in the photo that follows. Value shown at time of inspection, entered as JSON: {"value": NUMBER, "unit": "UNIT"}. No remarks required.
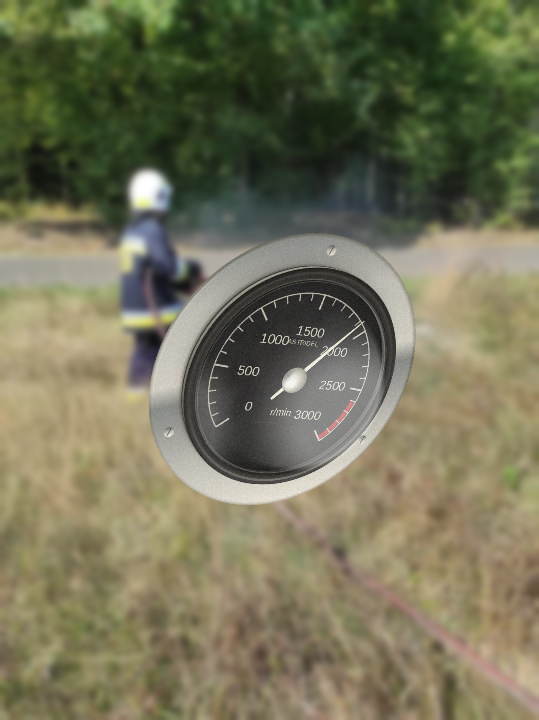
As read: {"value": 1900, "unit": "rpm"}
